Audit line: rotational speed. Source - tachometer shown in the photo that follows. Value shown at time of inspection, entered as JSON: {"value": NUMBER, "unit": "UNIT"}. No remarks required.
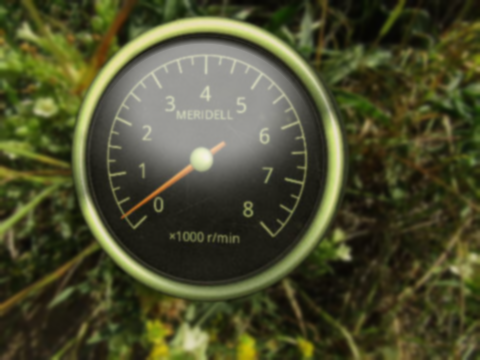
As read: {"value": 250, "unit": "rpm"}
